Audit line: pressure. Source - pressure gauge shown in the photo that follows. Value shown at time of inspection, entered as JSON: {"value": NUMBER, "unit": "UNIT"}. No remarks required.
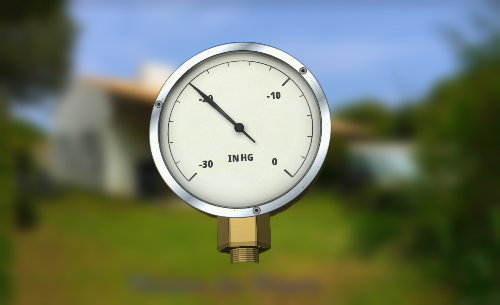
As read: {"value": -20, "unit": "inHg"}
